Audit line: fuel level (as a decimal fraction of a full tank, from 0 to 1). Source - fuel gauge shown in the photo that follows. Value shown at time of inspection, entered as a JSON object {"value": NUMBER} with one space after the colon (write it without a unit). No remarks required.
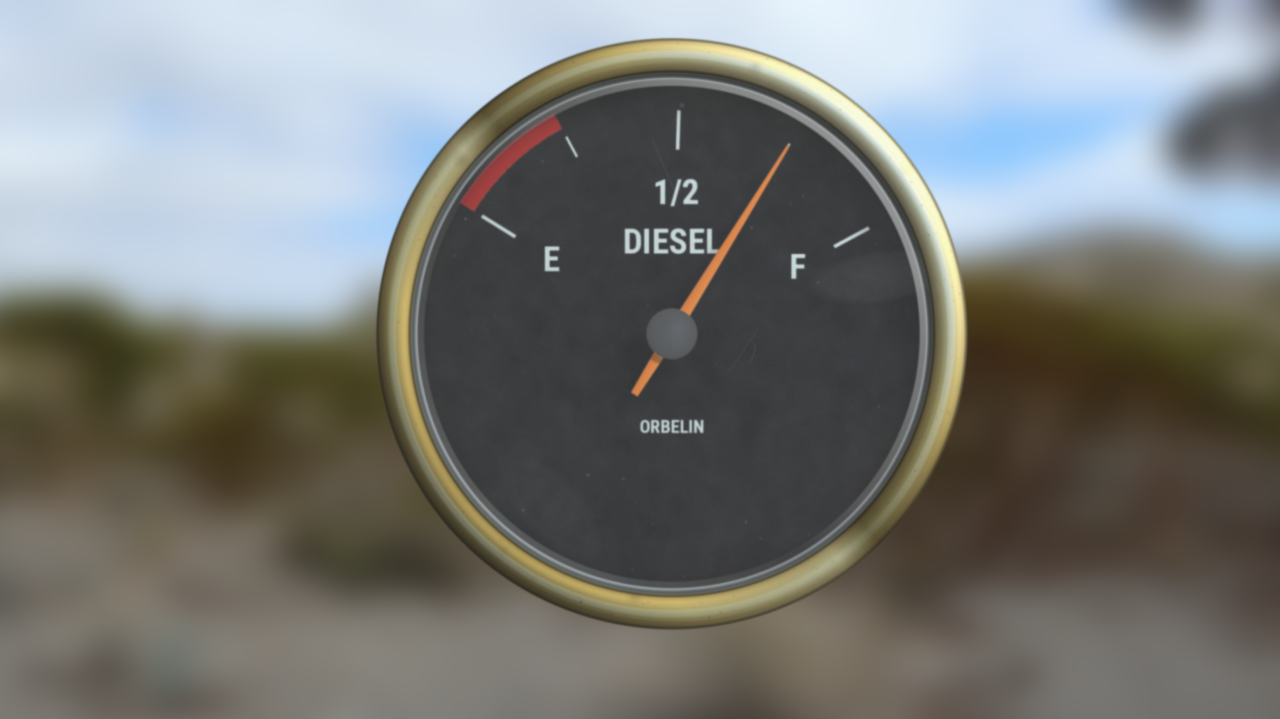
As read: {"value": 0.75}
